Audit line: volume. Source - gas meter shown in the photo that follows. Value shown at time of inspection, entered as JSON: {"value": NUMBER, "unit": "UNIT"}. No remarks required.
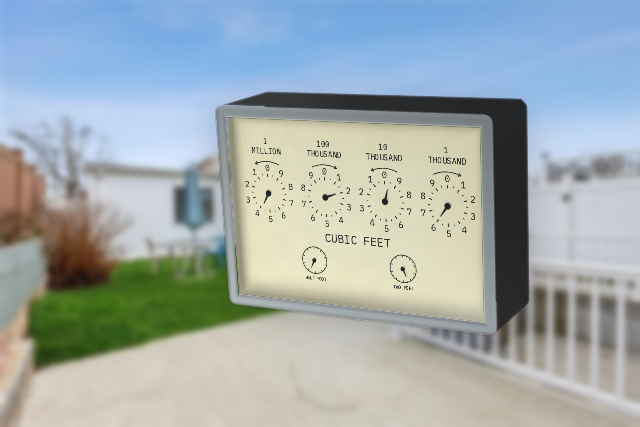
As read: {"value": 419600, "unit": "ft³"}
